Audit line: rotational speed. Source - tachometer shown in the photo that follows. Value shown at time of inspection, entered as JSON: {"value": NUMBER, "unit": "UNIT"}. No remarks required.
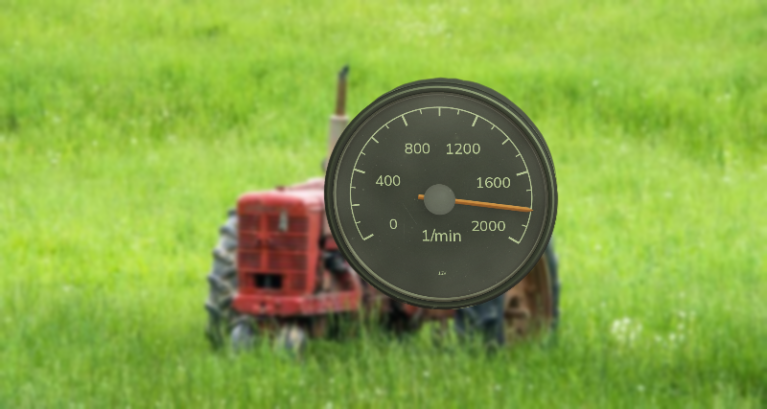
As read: {"value": 1800, "unit": "rpm"}
